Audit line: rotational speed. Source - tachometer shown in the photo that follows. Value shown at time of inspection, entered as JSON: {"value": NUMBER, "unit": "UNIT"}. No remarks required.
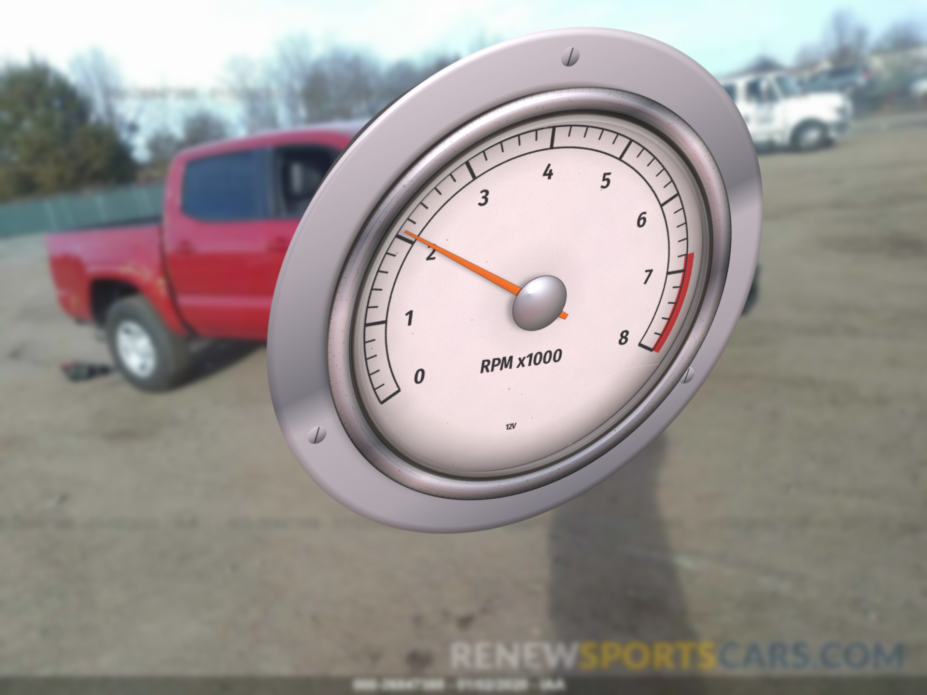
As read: {"value": 2100, "unit": "rpm"}
